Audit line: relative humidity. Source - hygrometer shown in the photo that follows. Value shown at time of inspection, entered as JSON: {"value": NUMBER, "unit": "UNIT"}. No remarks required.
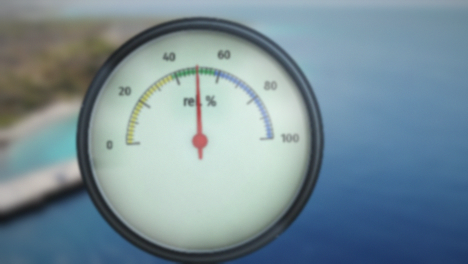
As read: {"value": 50, "unit": "%"}
